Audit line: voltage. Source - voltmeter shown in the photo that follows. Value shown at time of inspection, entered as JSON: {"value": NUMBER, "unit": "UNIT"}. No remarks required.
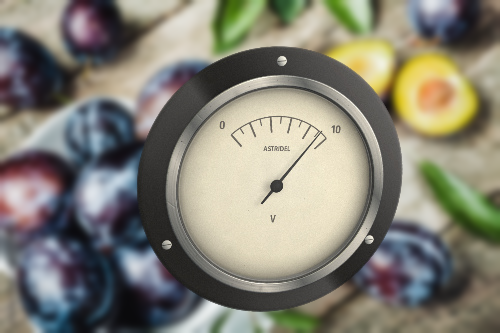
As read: {"value": 9, "unit": "V"}
